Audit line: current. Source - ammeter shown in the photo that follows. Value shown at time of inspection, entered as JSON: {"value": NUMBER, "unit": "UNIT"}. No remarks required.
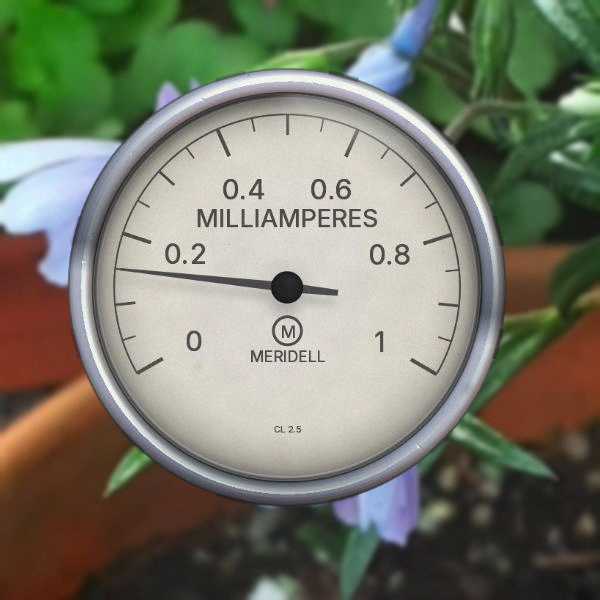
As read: {"value": 0.15, "unit": "mA"}
